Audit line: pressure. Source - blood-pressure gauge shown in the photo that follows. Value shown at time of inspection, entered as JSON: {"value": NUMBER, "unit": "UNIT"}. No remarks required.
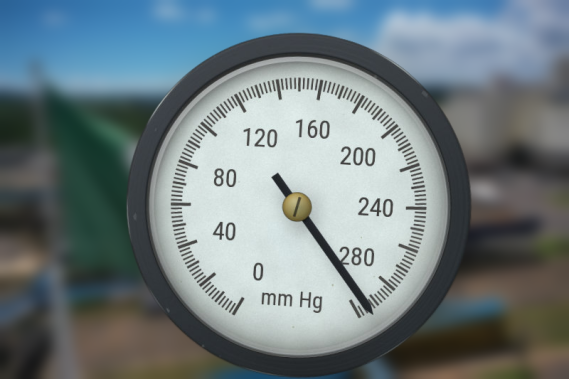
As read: {"value": 294, "unit": "mmHg"}
